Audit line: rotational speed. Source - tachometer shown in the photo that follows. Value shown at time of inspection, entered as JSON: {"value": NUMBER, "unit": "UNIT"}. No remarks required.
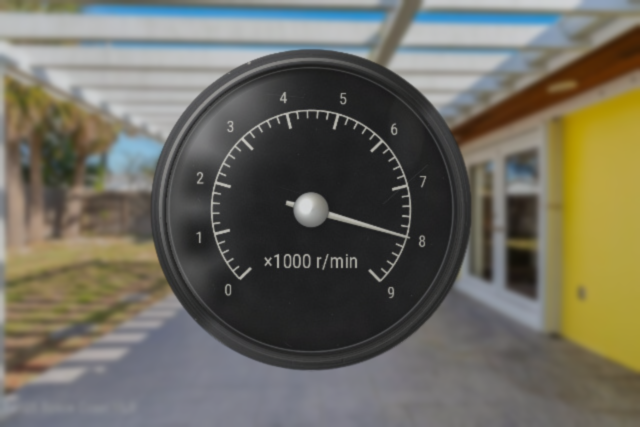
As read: {"value": 8000, "unit": "rpm"}
